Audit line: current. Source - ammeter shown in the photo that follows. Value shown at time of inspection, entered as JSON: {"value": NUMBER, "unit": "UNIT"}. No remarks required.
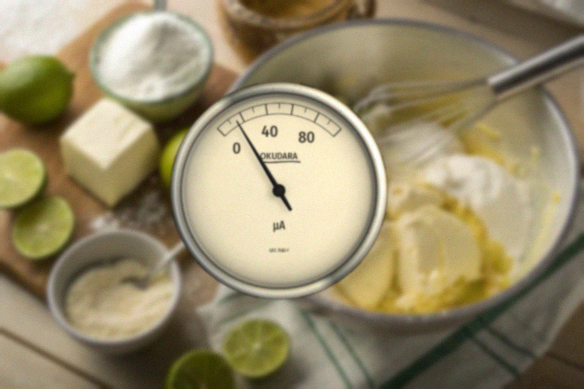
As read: {"value": 15, "unit": "µA"}
